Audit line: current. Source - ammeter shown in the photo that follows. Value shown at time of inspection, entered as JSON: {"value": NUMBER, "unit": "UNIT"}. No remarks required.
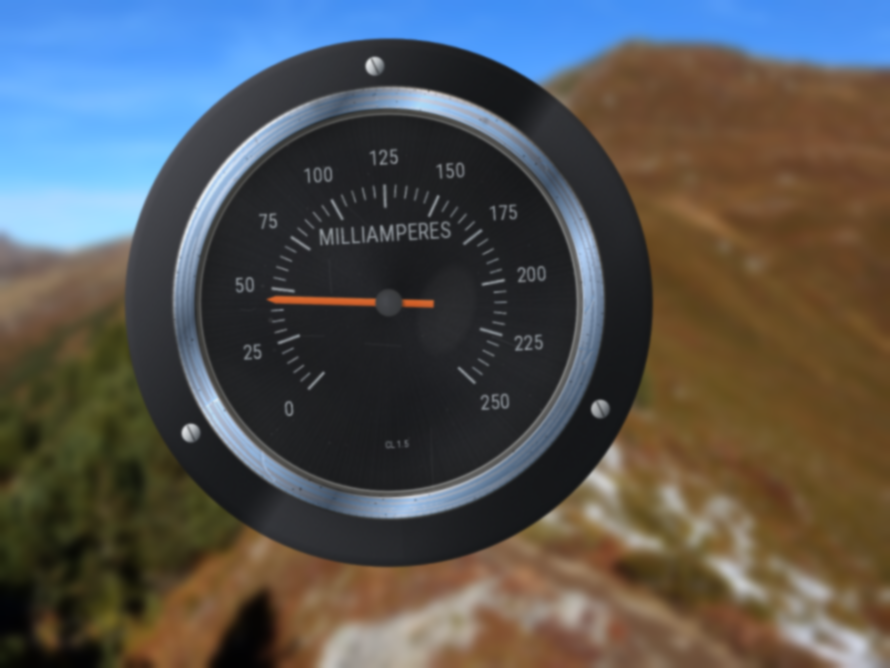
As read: {"value": 45, "unit": "mA"}
